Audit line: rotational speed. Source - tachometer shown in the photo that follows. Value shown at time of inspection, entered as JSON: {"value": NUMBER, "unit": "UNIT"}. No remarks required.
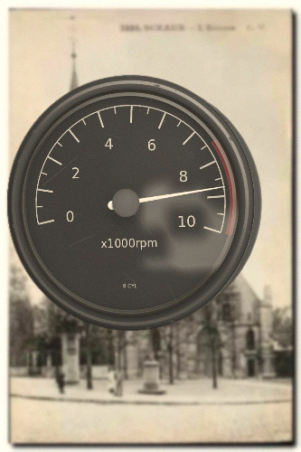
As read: {"value": 8750, "unit": "rpm"}
